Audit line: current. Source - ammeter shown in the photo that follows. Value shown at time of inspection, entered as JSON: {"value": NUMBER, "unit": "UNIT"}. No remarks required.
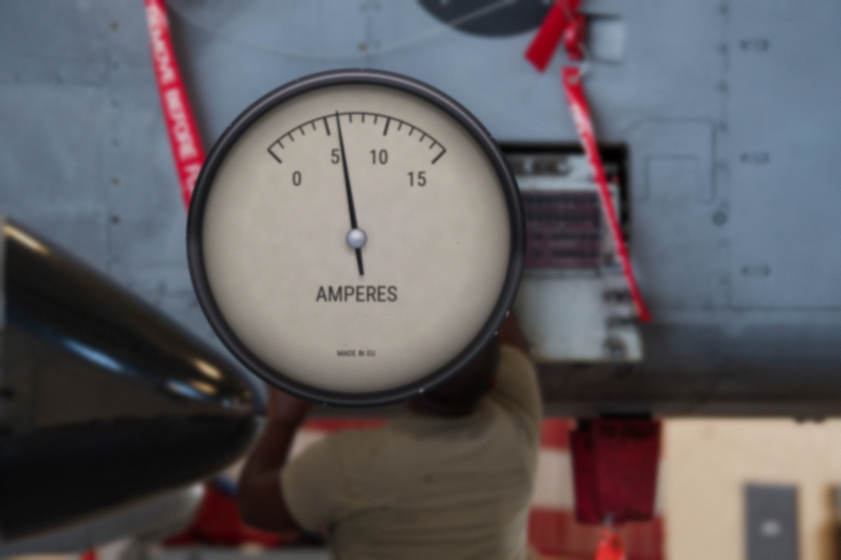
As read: {"value": 6, "unit": "A"}
